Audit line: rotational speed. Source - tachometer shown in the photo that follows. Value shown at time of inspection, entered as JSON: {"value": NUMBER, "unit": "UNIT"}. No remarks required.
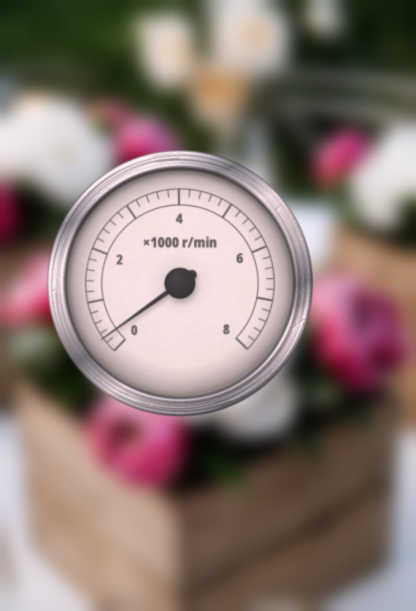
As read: {"value": 300, "unit": "rpm"}
